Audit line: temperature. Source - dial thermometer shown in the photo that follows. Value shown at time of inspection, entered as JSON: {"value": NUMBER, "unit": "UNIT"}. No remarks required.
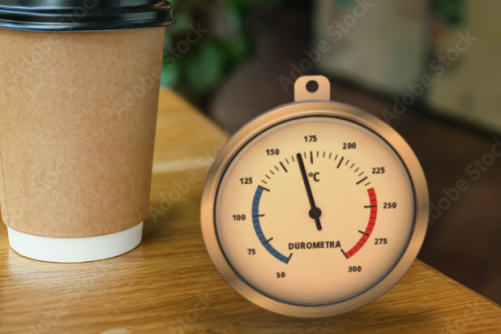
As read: {"value": 165, "unit": "°C"}
